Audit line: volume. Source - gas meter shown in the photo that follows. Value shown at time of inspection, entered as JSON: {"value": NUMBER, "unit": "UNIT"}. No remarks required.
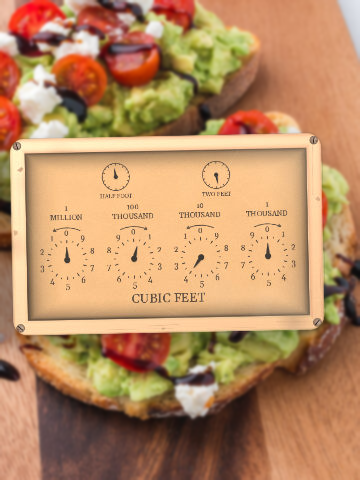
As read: {"value": 4000, "unit": "ft³"}
